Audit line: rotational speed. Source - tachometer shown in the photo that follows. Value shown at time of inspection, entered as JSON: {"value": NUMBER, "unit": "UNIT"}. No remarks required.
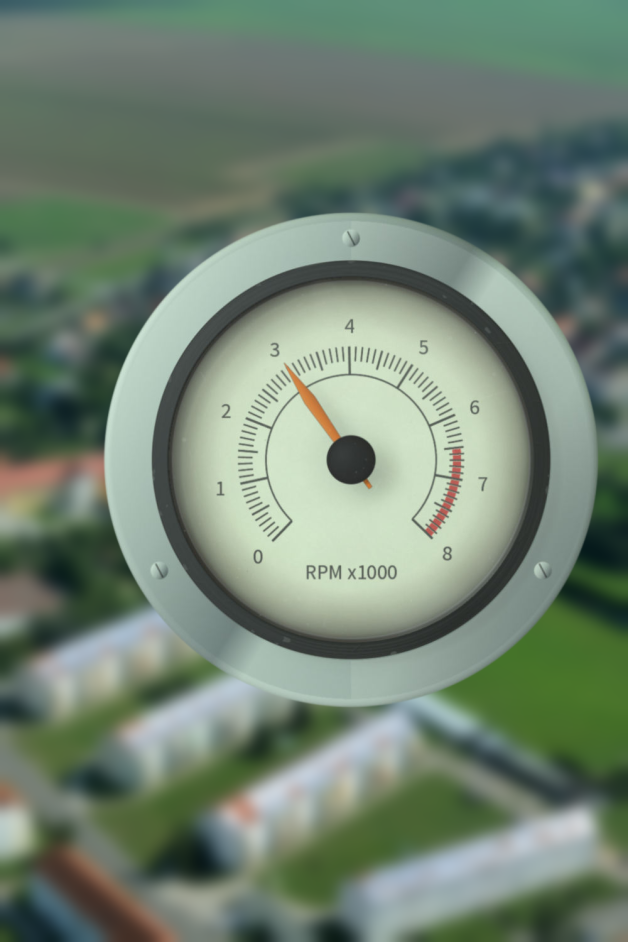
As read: {"value": 3000, "unit": "rpm"}
